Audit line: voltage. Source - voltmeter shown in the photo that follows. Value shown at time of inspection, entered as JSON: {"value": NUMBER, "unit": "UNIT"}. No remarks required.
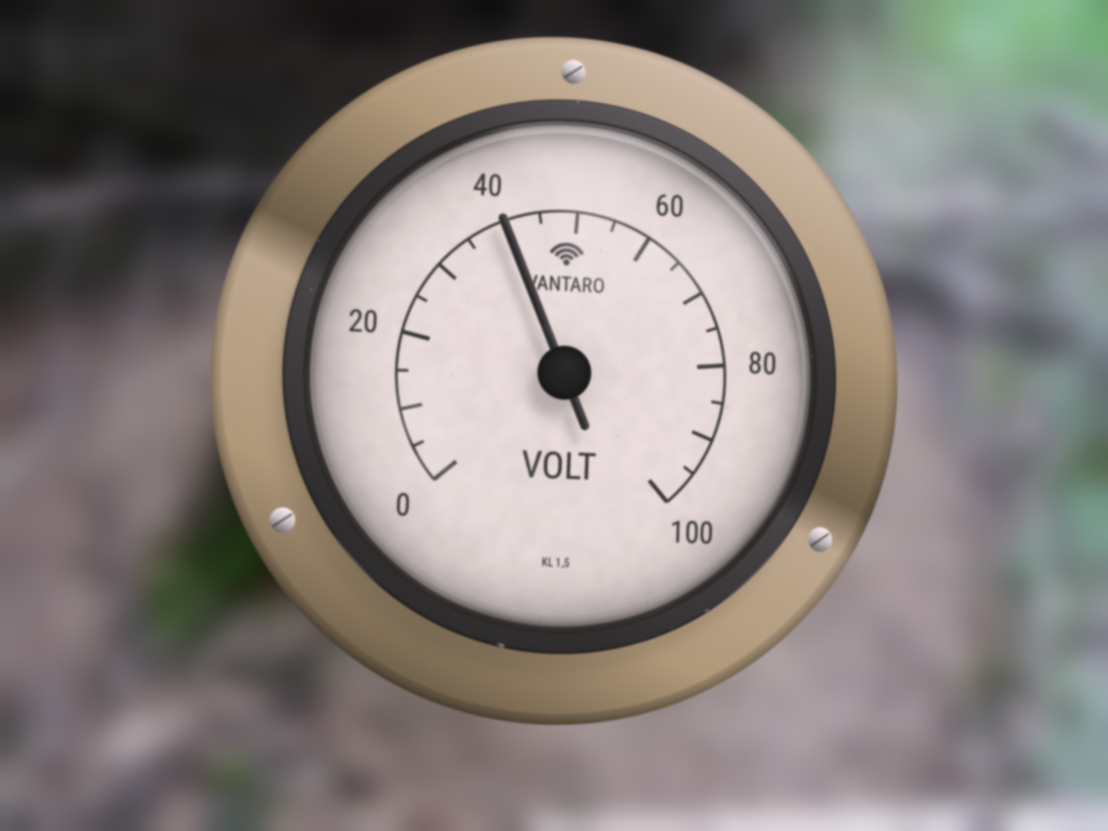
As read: {"value": 40, "unit": "V"}
